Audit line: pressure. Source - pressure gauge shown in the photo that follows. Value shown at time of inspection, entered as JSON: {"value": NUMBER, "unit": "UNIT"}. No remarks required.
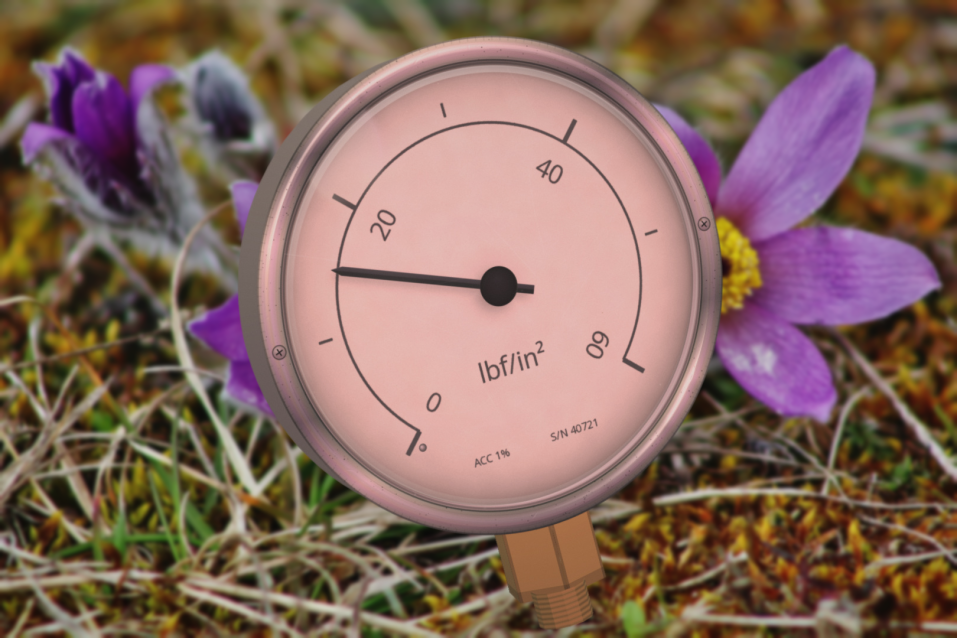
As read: {"value": 15, "unit": "psi"}
